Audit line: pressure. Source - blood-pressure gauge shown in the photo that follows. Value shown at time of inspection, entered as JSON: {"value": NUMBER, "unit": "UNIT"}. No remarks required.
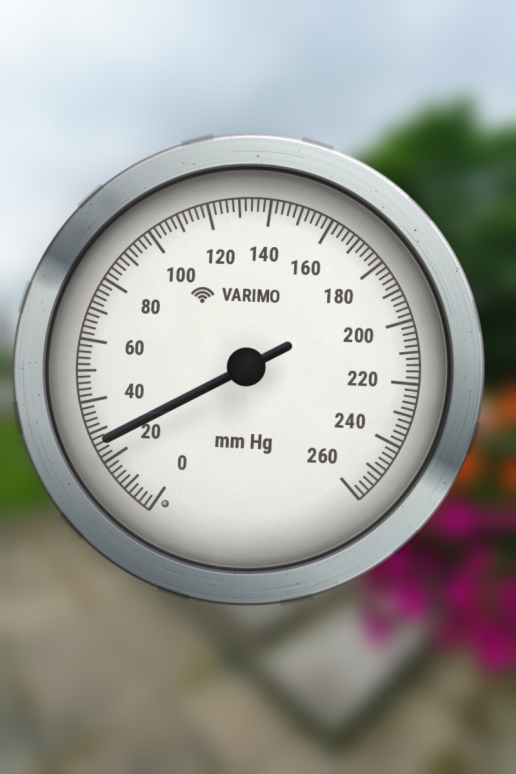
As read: {"value": 26, "unit": "mmHg"}
